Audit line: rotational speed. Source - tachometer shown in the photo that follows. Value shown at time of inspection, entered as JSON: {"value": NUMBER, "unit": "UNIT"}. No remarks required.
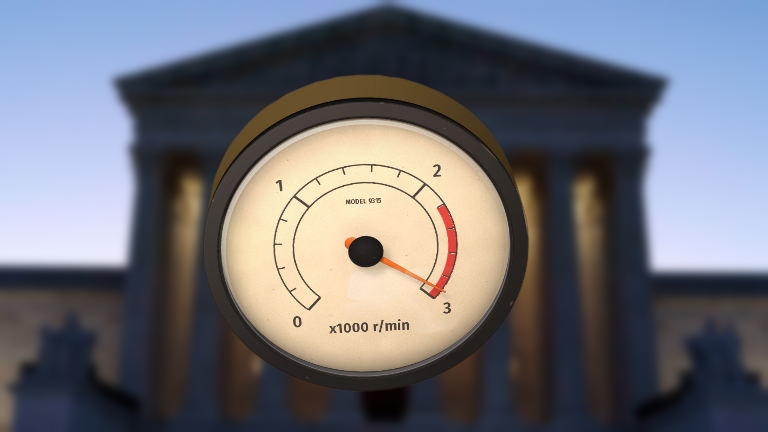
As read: {"value": 2900, "unit": "rpm"}
